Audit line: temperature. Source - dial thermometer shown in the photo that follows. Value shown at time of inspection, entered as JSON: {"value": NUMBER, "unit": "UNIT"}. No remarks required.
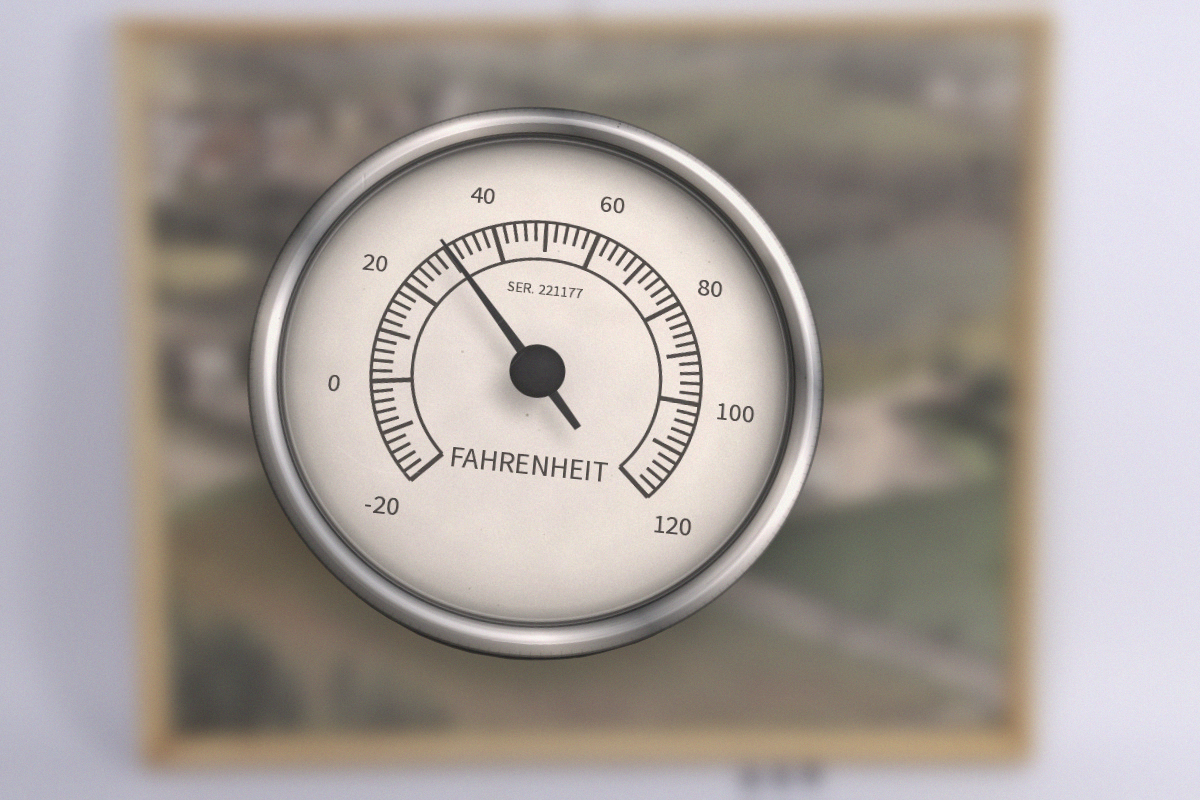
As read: {"value": 30, "unit": "°F"}
